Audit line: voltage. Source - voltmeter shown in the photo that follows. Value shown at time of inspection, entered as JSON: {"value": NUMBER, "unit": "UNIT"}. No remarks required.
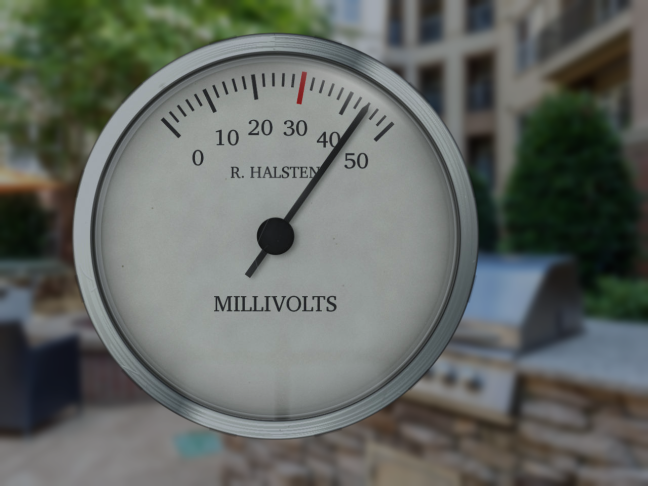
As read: {"value": 44, "unit": "mV"}
